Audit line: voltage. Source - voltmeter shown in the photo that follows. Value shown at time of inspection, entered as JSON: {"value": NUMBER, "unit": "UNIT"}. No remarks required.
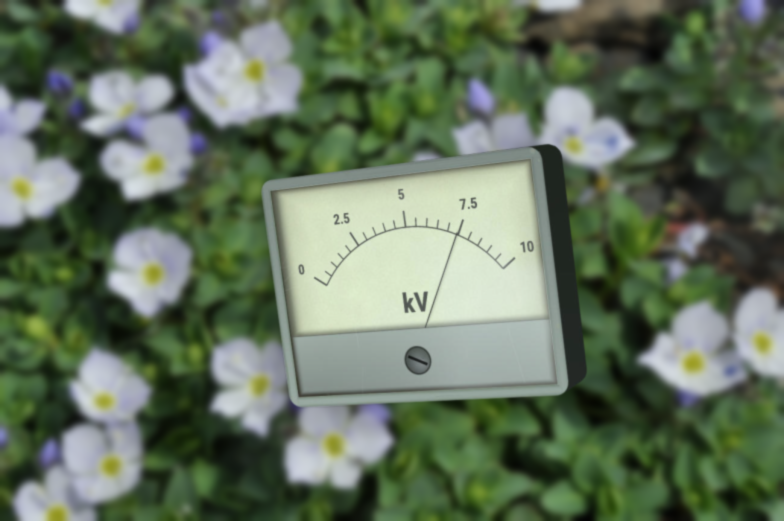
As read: {"value": 7.5, "unit": "kV"}
